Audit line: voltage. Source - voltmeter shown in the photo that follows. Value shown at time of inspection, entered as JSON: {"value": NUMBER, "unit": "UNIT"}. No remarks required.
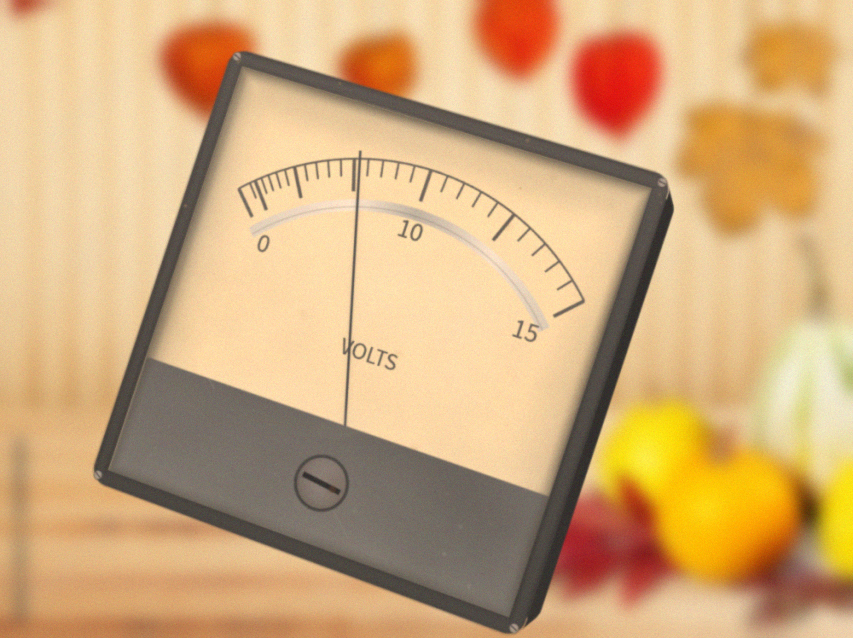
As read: {"value": 7.75, "unit": "V"}
